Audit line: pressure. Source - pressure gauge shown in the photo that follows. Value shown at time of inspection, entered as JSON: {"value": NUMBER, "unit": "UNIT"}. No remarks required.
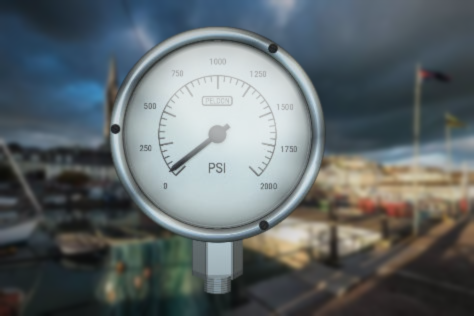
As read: {"value": 50, "unit": "psi"}
